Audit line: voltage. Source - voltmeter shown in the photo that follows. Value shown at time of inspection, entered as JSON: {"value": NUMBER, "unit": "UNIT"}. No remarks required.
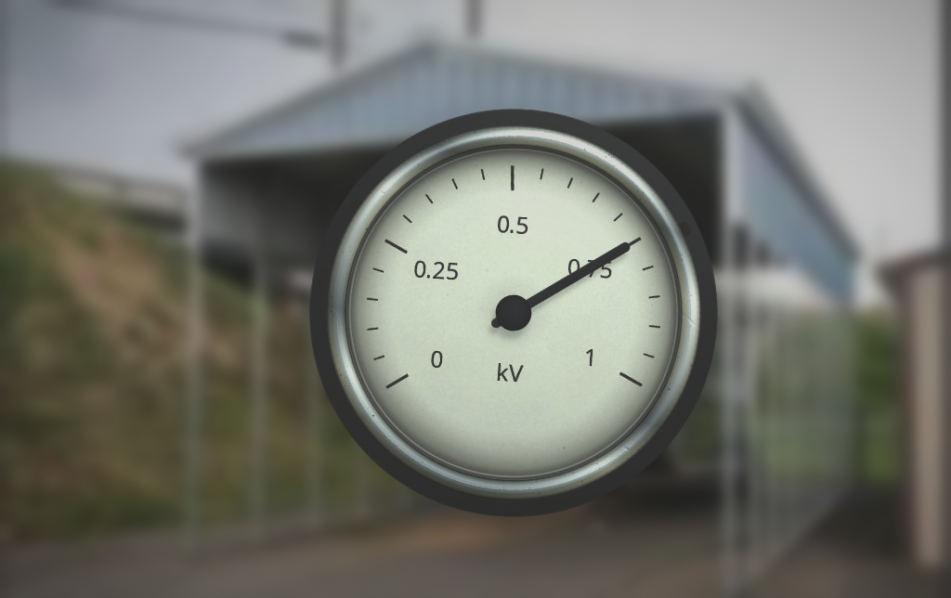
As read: {"value": 0.75, "unit": "kV"}
